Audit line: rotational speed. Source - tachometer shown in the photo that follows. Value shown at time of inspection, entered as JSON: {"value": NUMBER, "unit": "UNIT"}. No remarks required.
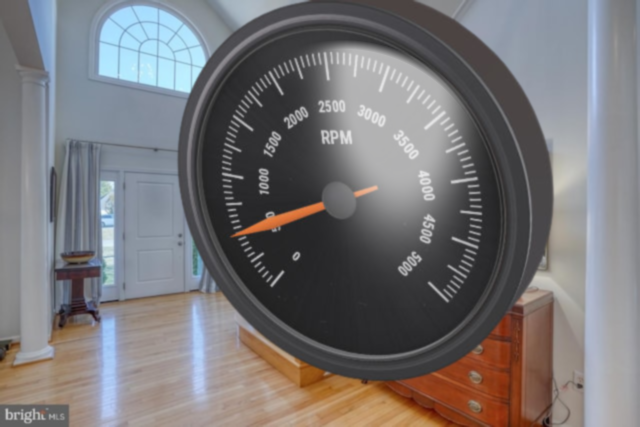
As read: {"value": 500, "unit": "rpm"}
